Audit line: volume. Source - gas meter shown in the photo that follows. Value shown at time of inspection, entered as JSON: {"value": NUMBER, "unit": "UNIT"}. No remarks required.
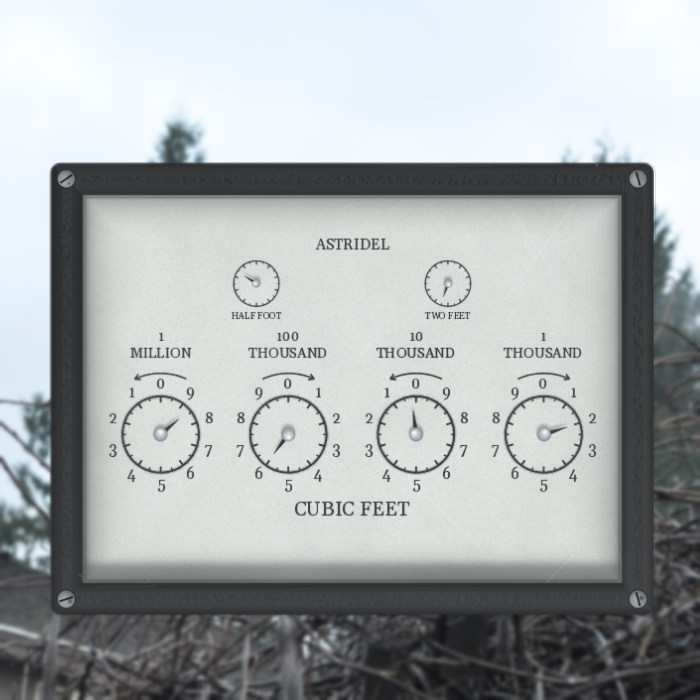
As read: {"value": 860200, "unit": "ft³"}
